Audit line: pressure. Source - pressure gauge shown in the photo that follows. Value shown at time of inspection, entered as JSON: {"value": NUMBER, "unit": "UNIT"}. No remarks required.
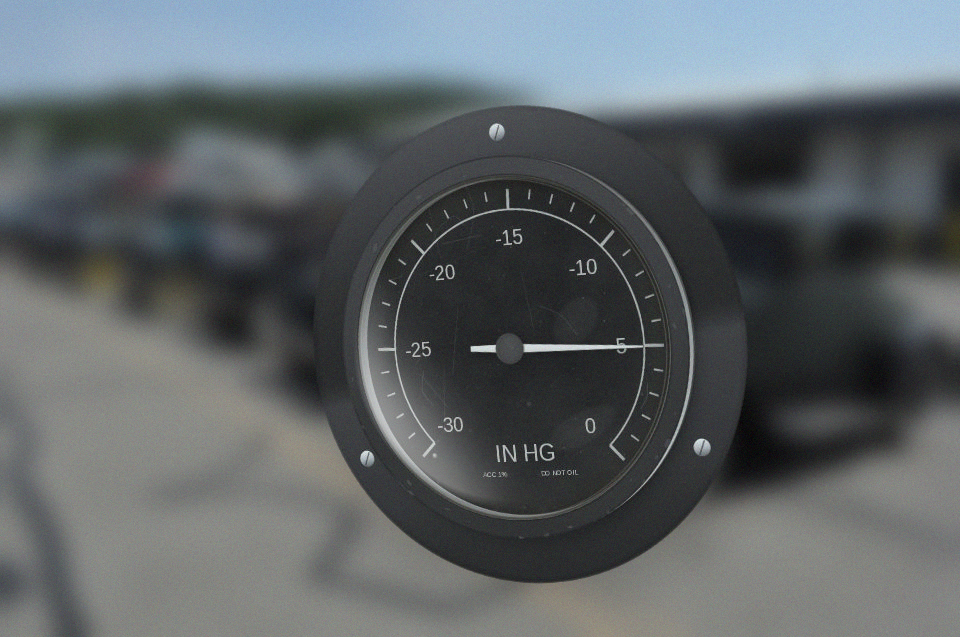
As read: {"value": -5, "unit": "inHg"}
